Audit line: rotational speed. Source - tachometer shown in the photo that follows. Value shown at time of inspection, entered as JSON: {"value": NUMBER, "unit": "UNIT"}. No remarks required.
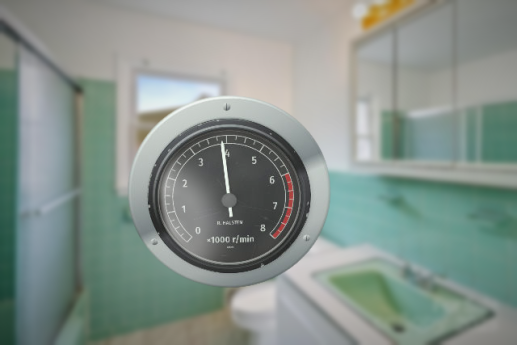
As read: {"value": 3875, "unit": "rpm"}
